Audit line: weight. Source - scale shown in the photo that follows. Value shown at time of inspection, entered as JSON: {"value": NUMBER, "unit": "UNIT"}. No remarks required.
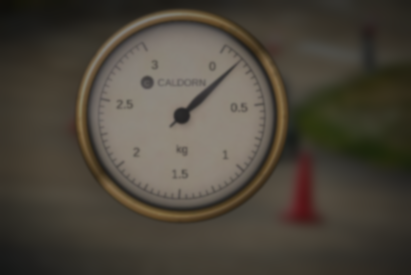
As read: {"value": 0.15, "unit": "kg"}
